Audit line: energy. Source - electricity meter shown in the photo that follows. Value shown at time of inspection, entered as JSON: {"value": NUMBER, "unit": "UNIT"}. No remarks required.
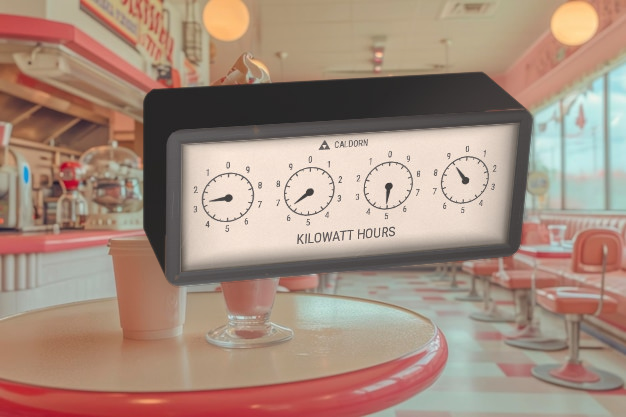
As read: {"value": 2649, "unit": "kWh"}
